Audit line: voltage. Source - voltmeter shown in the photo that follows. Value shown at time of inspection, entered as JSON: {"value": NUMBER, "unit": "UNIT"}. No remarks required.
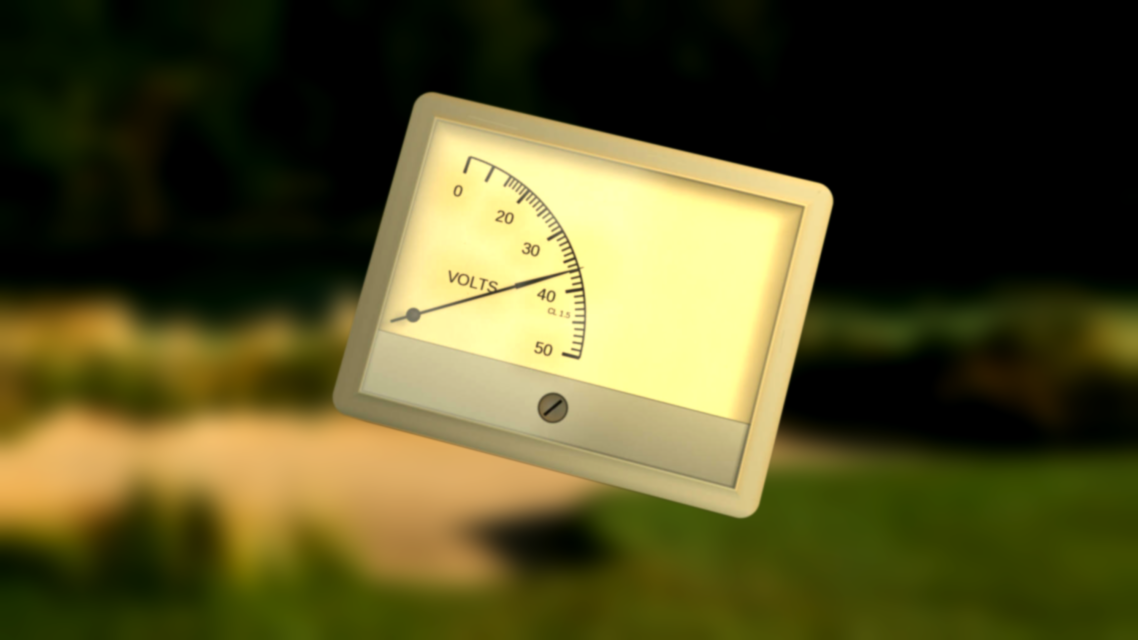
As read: {"value": 37, "unit": "V"}
